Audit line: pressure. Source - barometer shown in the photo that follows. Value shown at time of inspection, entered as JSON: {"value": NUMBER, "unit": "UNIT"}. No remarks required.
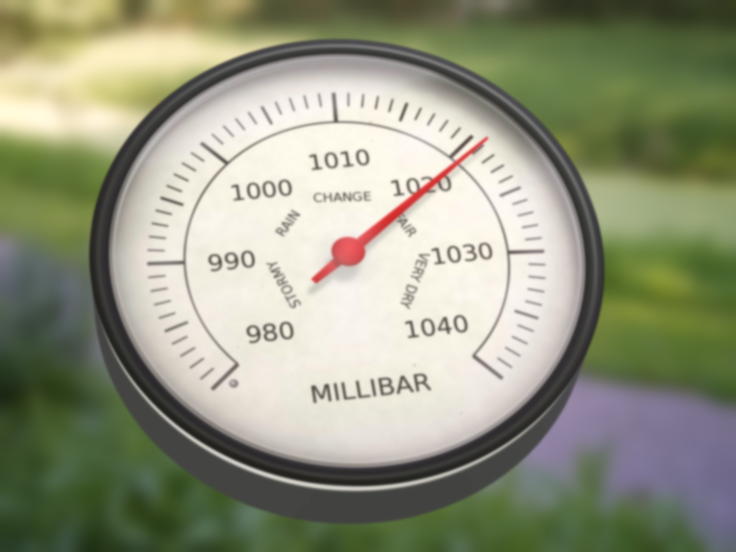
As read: {"value": 1021, "unit": "mbar"}
